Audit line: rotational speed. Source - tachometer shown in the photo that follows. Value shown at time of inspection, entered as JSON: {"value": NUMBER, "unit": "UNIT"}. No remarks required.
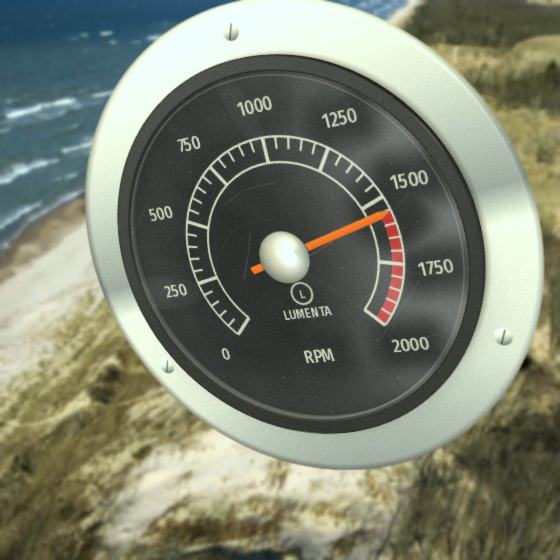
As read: {"value": 1550, "unit": "rpm"}
